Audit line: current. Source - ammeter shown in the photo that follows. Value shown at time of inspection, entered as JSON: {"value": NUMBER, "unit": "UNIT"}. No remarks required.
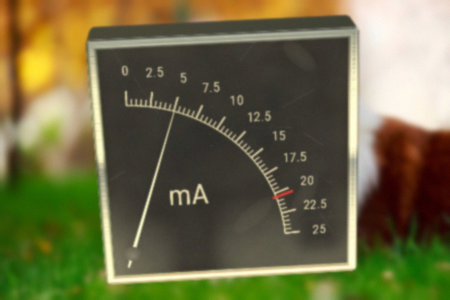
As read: {"value": 5, "unit": "mA"}
